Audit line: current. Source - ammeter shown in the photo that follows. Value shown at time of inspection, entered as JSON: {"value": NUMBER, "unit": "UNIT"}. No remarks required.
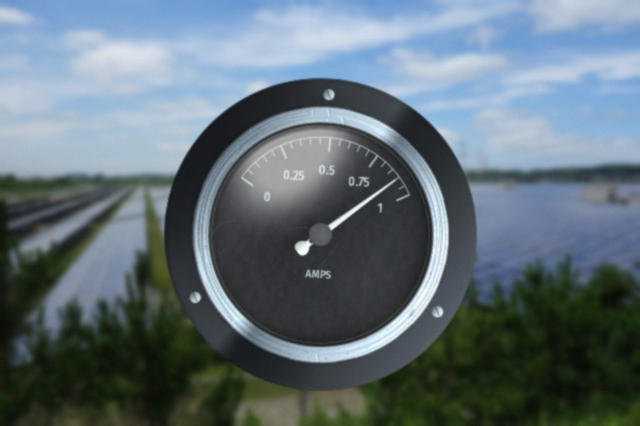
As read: {"value": 0.9, "unit": "A"}
